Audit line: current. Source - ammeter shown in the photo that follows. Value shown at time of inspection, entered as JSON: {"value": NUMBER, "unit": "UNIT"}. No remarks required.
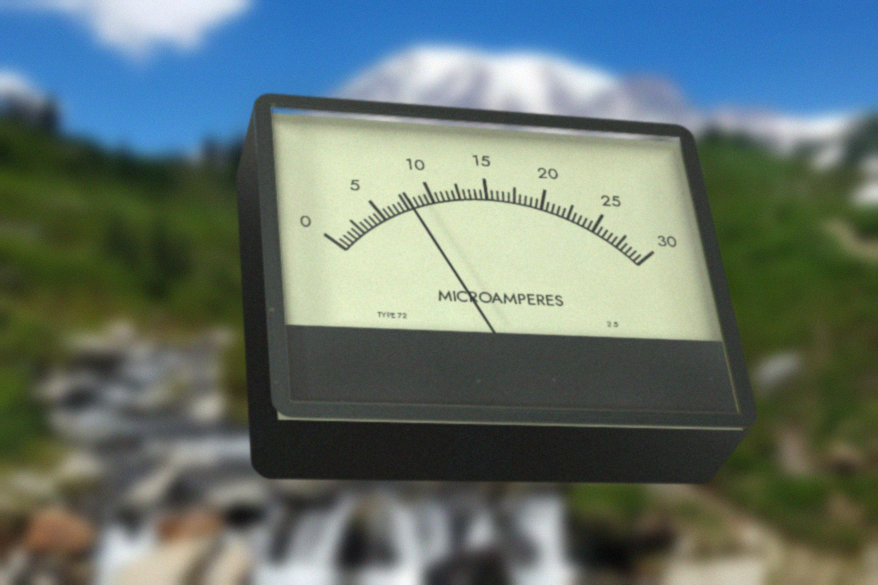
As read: {"value": 7.5, "unit": "µA"}
